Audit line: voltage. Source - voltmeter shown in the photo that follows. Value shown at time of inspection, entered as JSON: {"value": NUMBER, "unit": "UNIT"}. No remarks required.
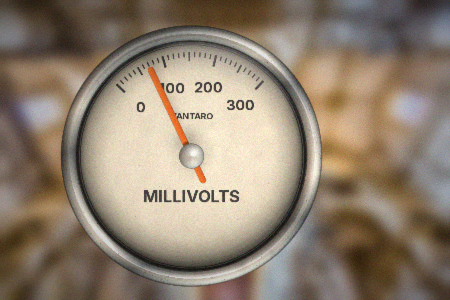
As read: {"value": 70, "unit": "mV"}
